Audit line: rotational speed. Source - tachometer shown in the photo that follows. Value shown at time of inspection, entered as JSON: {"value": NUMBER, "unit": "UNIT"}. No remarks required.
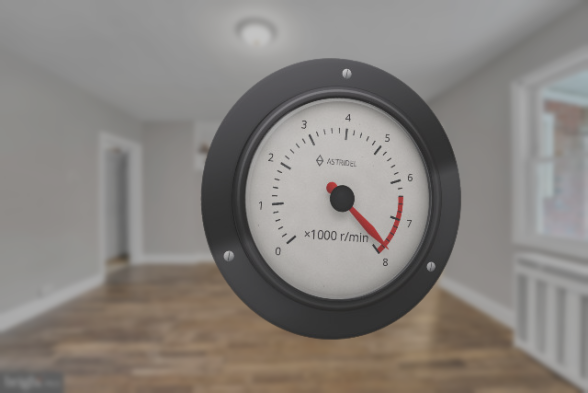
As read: {"value": 7800, "unit": "rpm"}
